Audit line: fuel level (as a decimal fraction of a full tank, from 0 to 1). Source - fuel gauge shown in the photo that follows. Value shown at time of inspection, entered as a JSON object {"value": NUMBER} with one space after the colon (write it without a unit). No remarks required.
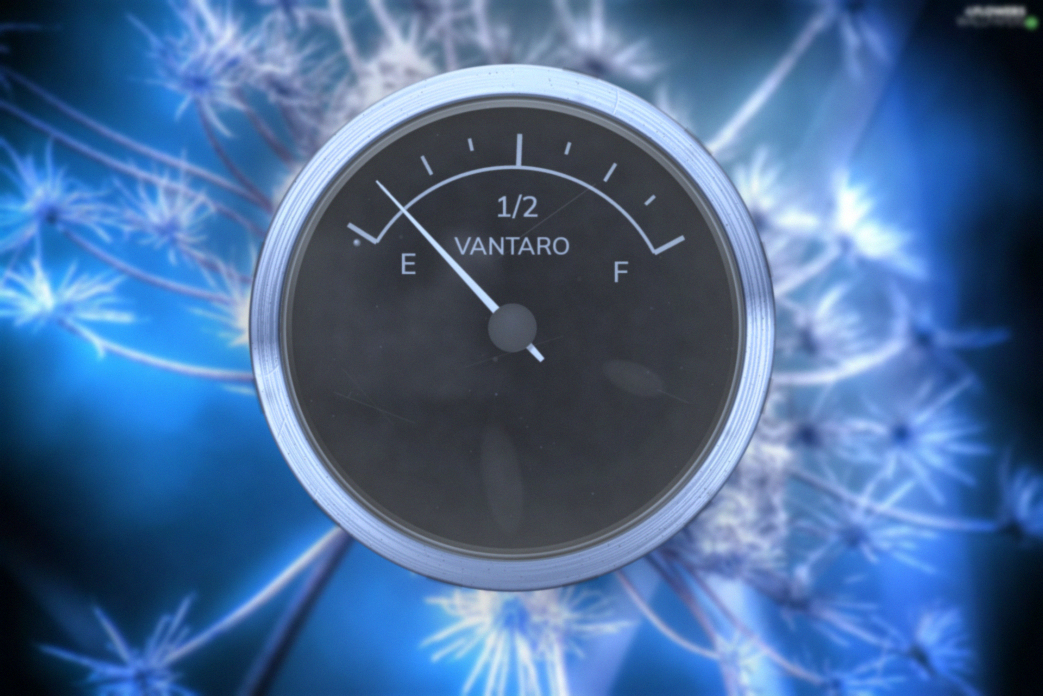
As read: {"value": 0.125}
